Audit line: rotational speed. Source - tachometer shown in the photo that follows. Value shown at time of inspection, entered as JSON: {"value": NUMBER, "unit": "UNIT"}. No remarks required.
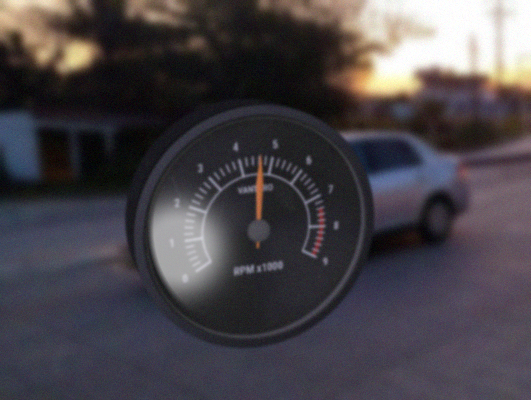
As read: {"value": 4600, "unit": "rpm"}
